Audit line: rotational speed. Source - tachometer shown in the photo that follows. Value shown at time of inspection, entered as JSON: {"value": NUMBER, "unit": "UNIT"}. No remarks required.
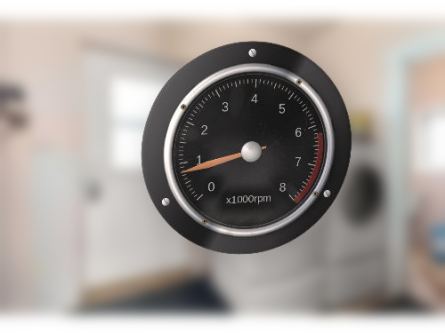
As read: {"value": 800, "unit": "rpm"}
